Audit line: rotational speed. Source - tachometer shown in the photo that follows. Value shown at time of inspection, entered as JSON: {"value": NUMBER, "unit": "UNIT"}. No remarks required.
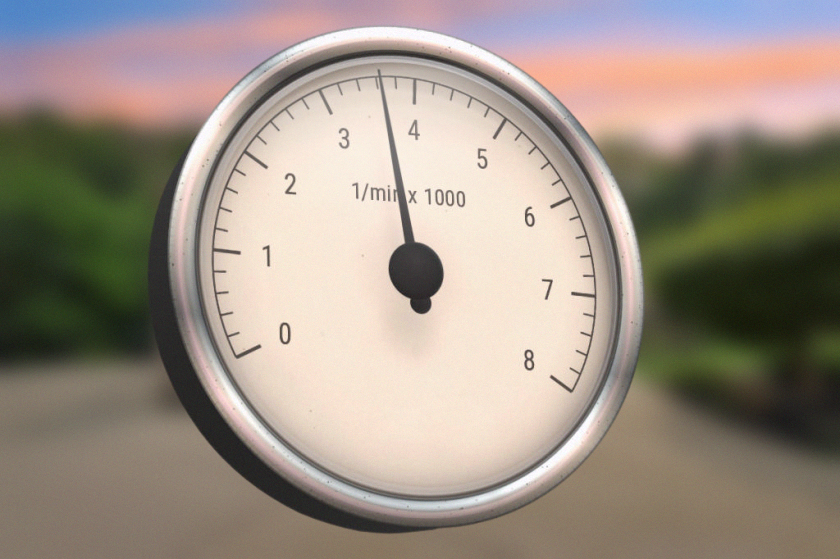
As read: {"value": 3600, "unit": "rpm"}
